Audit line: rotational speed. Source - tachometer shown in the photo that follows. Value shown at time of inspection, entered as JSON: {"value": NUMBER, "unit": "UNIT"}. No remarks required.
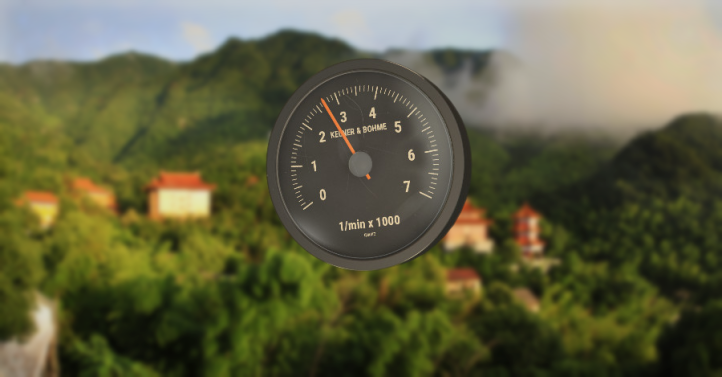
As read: {"value": 2700, "unit": "rpm"}
